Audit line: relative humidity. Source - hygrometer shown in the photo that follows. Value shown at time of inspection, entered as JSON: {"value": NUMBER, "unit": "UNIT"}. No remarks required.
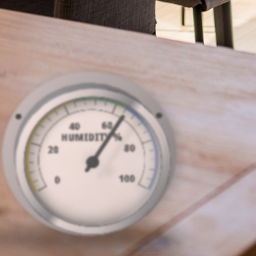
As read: {"value": 64, "unit": "%"}
